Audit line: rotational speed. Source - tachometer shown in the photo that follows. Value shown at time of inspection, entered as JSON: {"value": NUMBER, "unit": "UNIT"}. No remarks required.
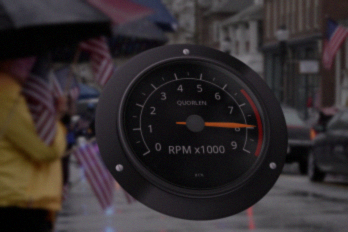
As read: {"value": 8000, "unit": "rpm"}
